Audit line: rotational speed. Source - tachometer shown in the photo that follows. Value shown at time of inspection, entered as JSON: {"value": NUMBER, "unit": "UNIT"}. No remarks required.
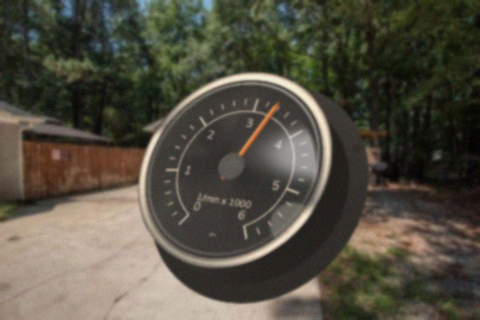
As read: {"value": 3400, "unit": "rpm"}
